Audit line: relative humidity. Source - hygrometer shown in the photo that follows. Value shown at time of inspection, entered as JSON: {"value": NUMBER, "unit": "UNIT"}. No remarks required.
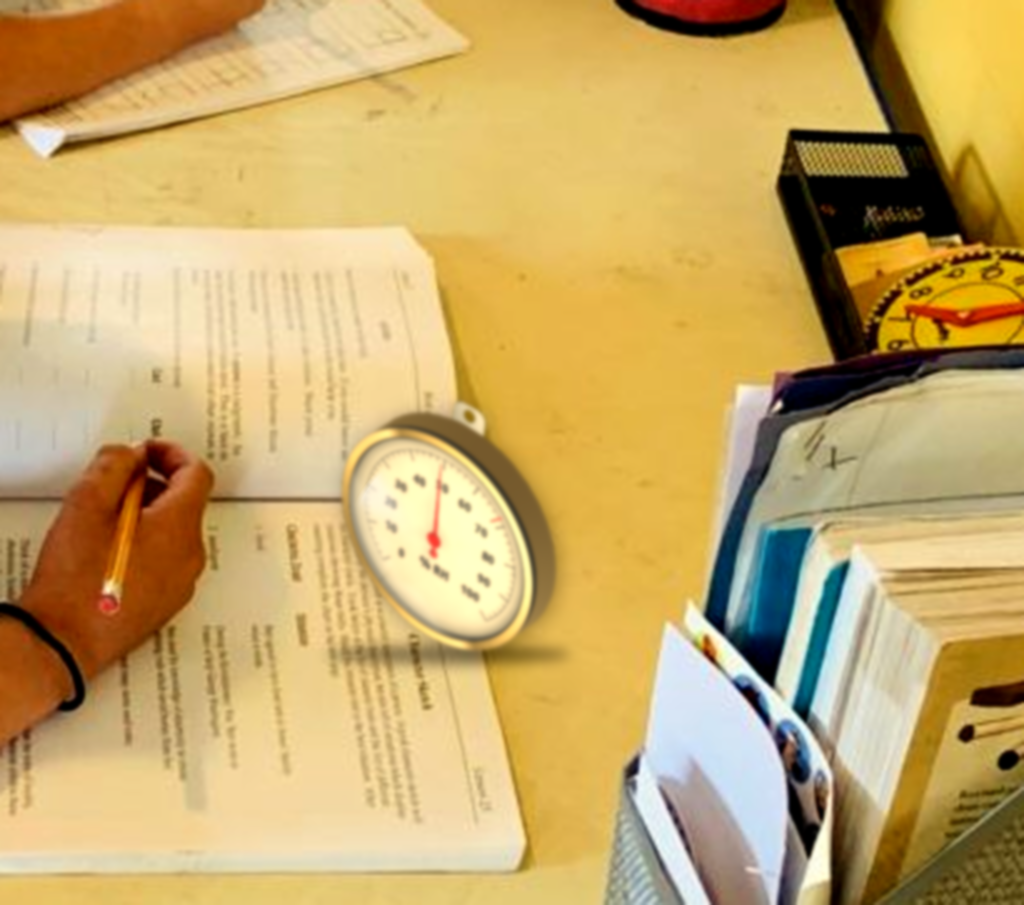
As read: {"value": 50, "unit": "%"}
